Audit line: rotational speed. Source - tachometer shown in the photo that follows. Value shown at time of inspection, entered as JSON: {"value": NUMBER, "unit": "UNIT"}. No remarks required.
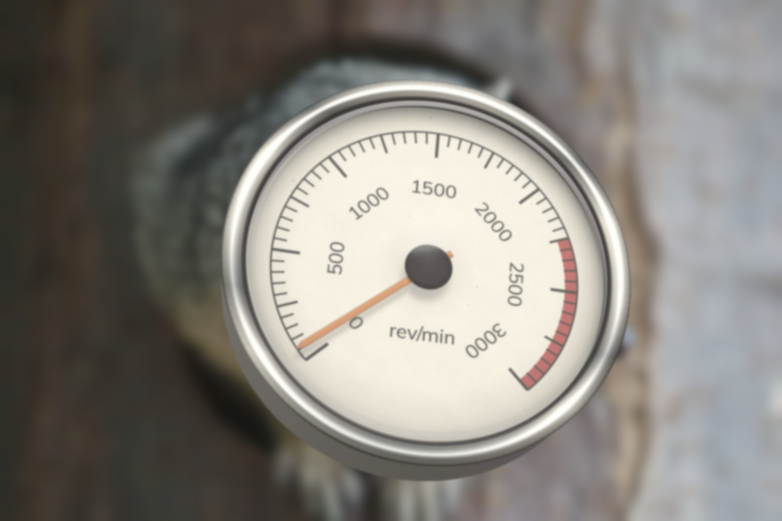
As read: {"value": 50, "unit": "rpm"}
